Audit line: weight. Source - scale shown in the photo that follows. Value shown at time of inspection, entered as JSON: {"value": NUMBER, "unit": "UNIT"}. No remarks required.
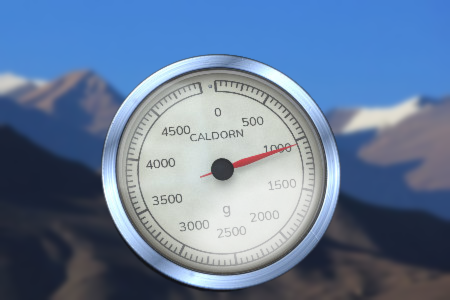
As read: {"value": 1050, "unit": "g"}
